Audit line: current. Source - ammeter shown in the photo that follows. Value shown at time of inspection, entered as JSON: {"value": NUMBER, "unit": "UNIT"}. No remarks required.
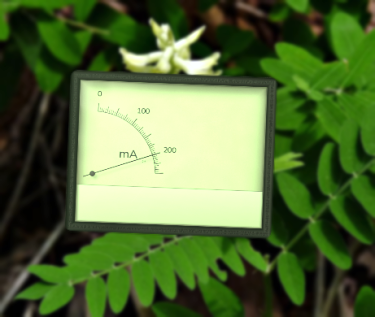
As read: {"value": 200, "unit": "mA"}
